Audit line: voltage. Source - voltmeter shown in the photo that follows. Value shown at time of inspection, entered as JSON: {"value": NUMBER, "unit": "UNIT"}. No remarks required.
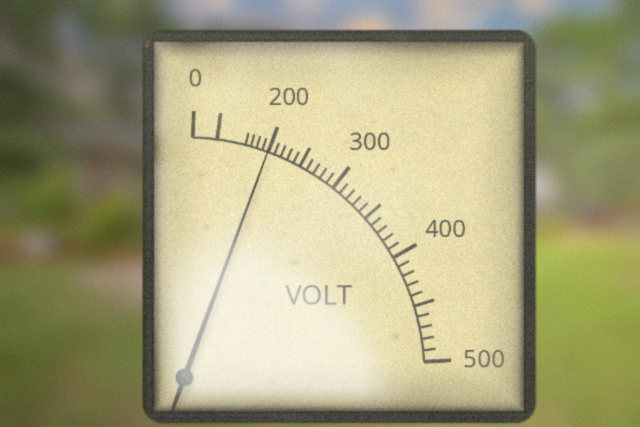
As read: {"value": 200, "unit": "V"}
